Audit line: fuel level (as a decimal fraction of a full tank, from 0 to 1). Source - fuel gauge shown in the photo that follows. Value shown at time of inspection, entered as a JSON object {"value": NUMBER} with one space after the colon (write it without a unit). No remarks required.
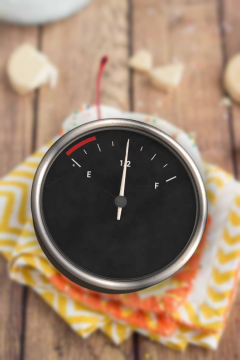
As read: {"value": 0.5}
